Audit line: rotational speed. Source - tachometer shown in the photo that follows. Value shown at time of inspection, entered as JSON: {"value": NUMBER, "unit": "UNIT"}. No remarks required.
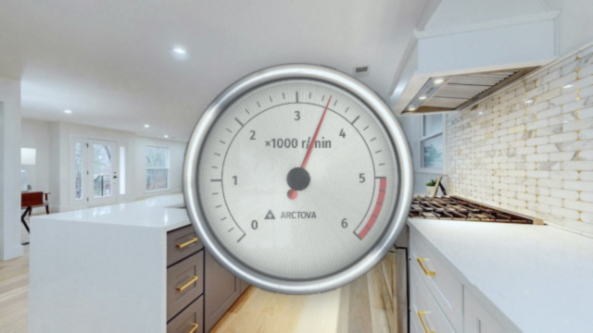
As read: {"value": 3500, "unit": "rpm"}
